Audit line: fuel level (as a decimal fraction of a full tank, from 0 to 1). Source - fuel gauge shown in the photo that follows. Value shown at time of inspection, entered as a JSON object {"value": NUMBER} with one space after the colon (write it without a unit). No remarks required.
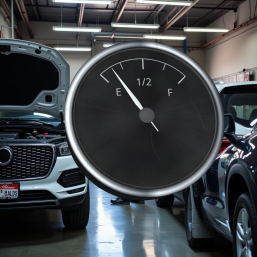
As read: {"value": 0.125}
